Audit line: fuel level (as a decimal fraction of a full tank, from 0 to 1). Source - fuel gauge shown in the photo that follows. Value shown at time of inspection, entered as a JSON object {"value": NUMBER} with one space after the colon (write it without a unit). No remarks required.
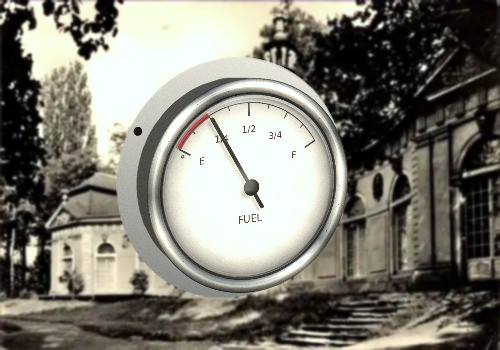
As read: {"value": 0.25}
